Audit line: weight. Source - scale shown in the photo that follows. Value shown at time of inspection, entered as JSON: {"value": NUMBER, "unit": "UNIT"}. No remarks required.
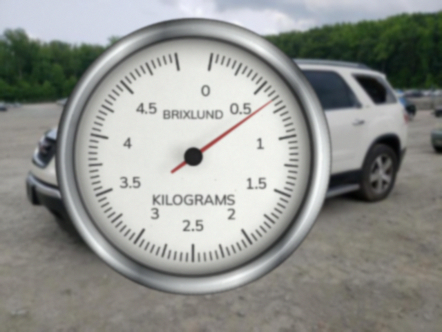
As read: {"value": 0.65, "unit": "kg"}
